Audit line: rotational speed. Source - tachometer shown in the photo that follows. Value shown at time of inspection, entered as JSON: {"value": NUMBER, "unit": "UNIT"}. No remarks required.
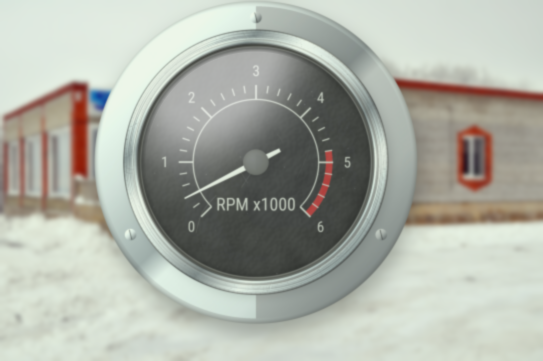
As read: {"value": 400, "unit": "rpm"}
